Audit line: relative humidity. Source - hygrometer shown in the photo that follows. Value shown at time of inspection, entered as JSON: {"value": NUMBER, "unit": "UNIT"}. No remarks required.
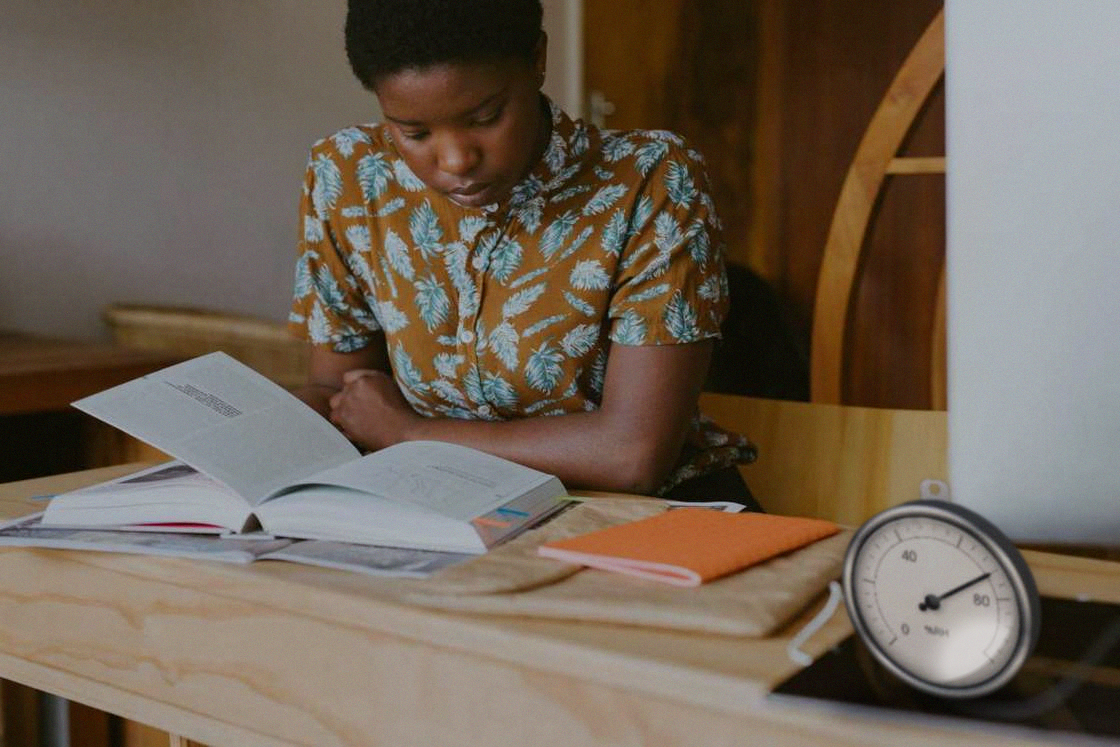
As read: {"value": 72, "unit": "%"}
